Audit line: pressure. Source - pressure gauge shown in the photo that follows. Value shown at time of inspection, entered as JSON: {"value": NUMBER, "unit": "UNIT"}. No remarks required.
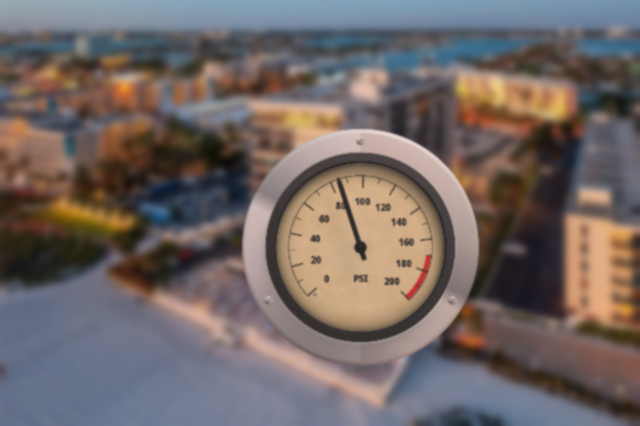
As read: {"value": 85, "unit": "psi"}
